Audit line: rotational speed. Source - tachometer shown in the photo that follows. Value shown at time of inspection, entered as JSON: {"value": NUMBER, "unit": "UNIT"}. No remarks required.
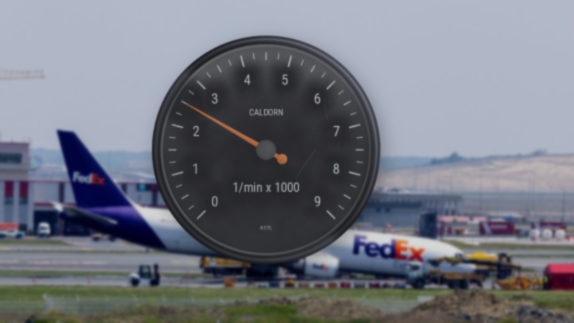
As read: {"value": 2500, "unit": "rpm"}
